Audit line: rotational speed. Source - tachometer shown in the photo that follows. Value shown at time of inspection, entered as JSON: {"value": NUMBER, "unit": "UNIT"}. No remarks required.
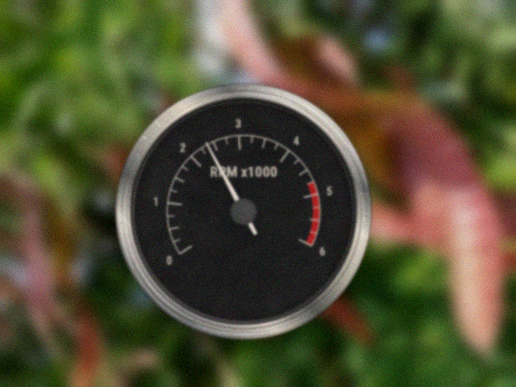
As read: {"value": 2375, "unit": "rpm"}
